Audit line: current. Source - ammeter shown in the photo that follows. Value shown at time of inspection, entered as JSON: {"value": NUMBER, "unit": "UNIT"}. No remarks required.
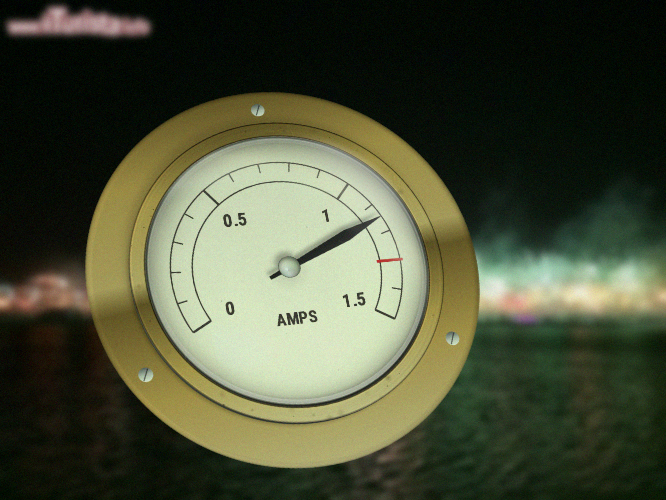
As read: {"value": 1.15, "unit": "A"}
